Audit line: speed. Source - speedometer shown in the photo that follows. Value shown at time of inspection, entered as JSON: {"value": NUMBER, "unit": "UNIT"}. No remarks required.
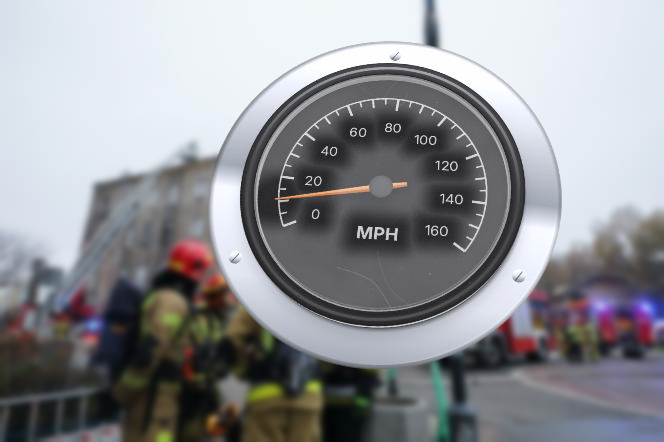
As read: {"value": 10, "unit": "mph"}
